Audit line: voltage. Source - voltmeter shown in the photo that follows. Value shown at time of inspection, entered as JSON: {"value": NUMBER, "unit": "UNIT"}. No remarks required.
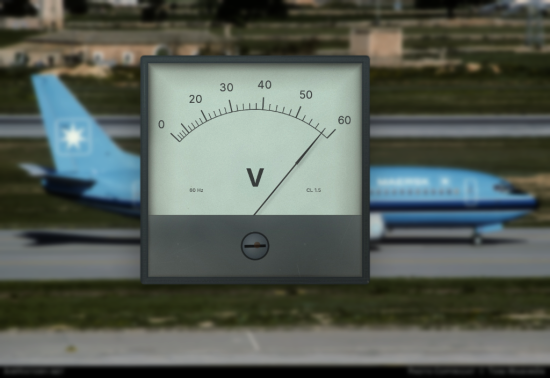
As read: {"value": 58, "unit": "V"}
